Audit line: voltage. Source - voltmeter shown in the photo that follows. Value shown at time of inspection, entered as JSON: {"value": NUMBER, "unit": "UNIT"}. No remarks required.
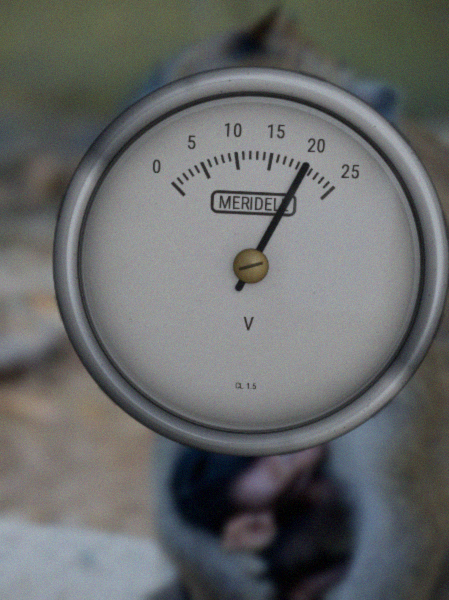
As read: {"value": 20, "unit": "V"}
